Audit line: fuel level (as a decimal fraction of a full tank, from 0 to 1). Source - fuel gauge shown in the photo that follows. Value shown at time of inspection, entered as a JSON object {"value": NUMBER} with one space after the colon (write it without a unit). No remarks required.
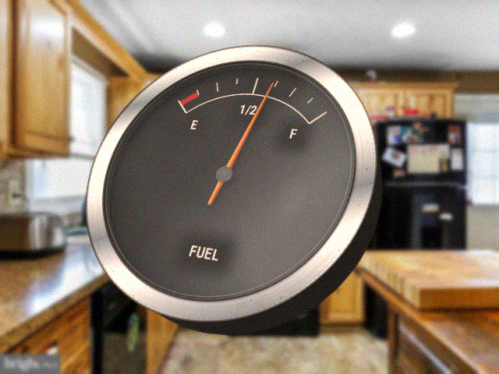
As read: {"value": 0.625}
